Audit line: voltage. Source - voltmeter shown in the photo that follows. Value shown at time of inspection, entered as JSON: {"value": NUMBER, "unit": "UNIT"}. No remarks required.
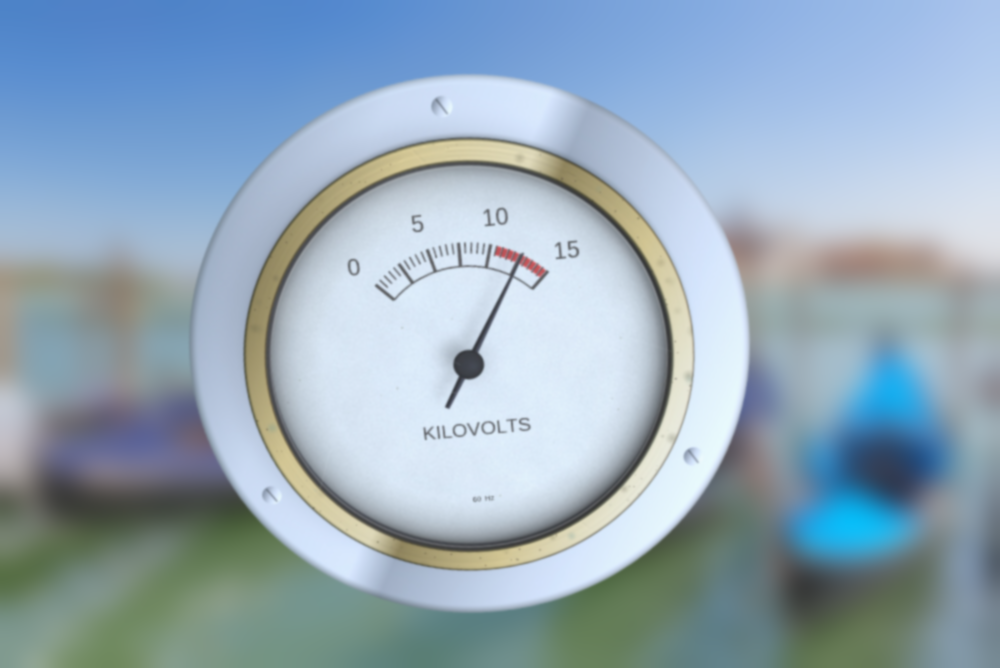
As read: {"value": 12.5, "unit": "kV"}
